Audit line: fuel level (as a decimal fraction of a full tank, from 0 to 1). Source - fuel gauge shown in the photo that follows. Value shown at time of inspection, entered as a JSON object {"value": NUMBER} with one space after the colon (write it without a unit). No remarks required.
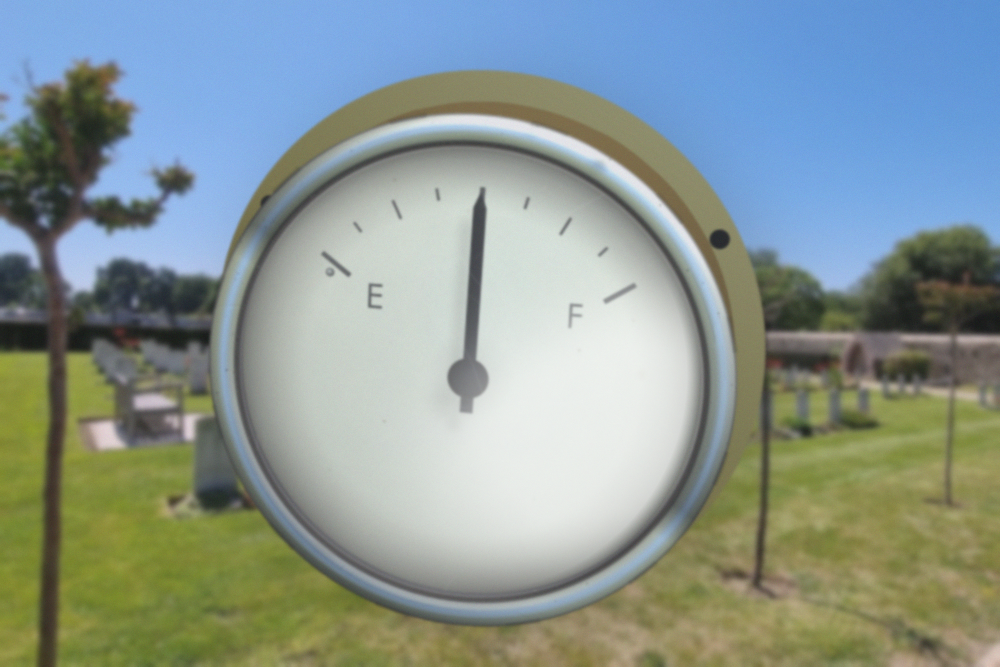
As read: {"value": 0.5}
